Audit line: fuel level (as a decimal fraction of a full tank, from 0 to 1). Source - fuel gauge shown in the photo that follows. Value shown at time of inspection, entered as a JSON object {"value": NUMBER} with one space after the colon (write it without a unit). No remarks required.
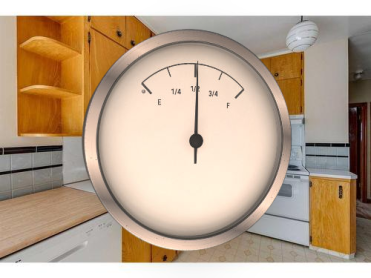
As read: {"value": 0.5}
